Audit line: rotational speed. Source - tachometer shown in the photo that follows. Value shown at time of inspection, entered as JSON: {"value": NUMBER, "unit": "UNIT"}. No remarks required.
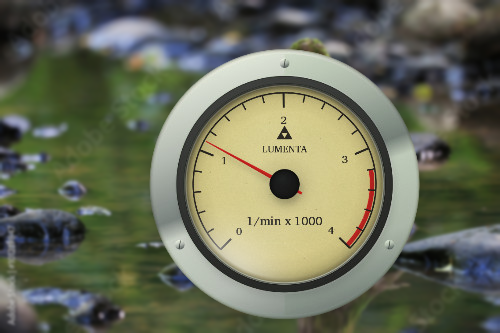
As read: {"value": 1100, "unit": "rpm"}
